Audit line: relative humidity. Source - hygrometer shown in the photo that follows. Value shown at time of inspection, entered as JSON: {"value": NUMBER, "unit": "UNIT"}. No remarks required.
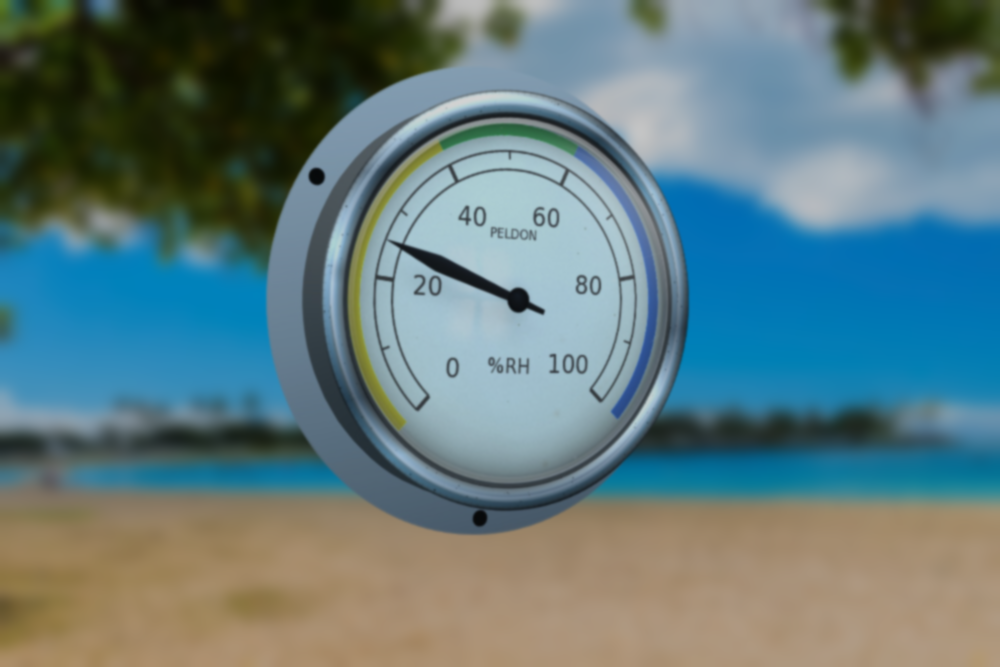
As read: {"value": 25, "unit": "%"}
